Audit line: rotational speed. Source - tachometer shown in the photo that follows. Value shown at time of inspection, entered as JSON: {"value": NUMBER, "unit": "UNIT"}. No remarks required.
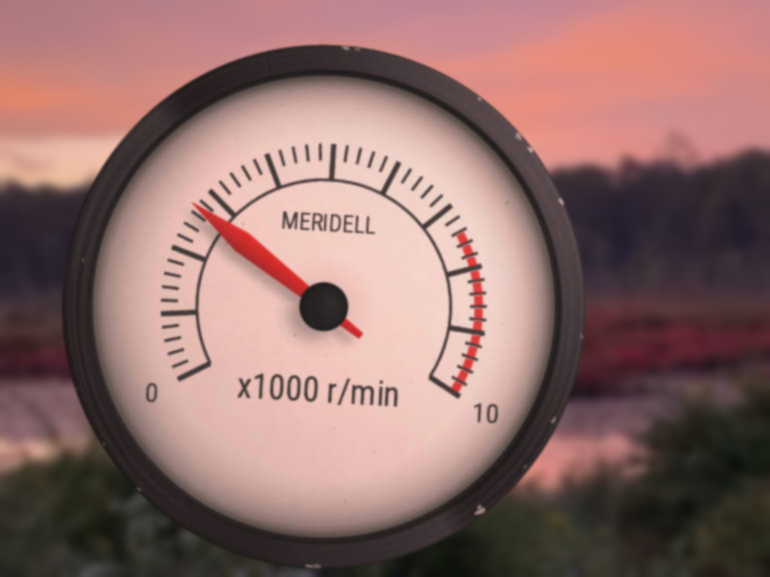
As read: {"value": 2700, "unit": "rpm"}
